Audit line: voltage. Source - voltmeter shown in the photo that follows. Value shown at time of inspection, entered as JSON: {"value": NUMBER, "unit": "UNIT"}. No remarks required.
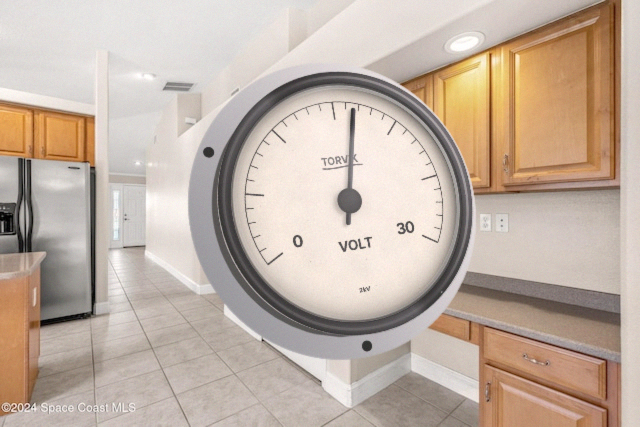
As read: {"value": 16.5, "unit": "V"}
